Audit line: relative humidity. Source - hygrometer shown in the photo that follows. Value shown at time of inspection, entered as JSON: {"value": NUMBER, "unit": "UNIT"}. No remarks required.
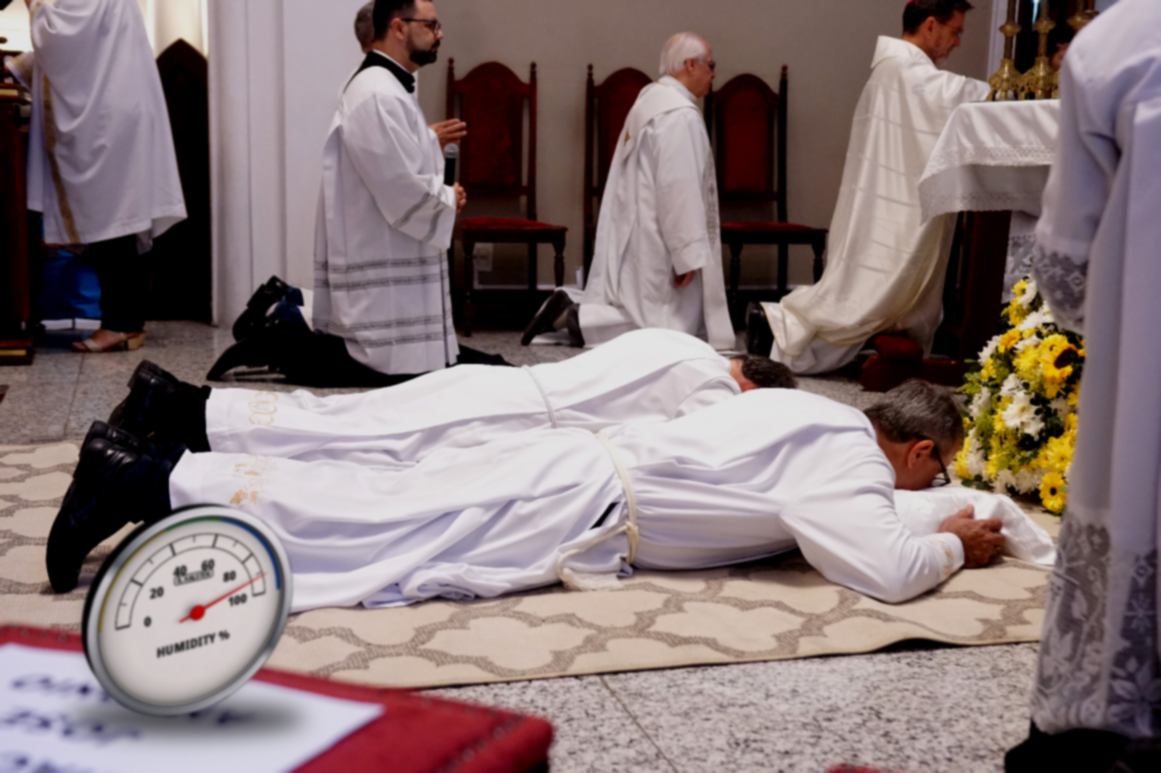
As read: {"value": 90, "unit": "%"}
